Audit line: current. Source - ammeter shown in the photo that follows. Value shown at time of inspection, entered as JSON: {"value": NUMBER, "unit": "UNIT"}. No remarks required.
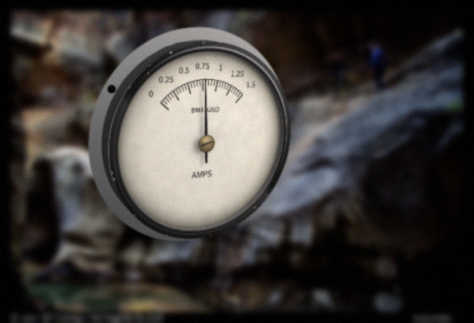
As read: {"value": 0.75, "unit": "A"}
